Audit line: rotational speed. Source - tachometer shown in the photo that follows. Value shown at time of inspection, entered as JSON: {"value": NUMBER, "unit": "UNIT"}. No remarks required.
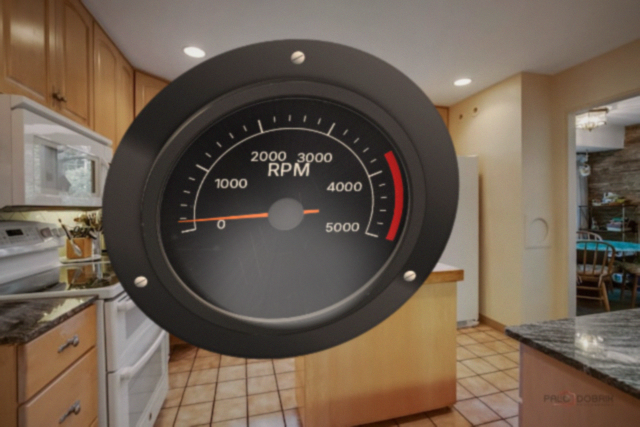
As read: {"value": 200, "unit": "rpm"}
